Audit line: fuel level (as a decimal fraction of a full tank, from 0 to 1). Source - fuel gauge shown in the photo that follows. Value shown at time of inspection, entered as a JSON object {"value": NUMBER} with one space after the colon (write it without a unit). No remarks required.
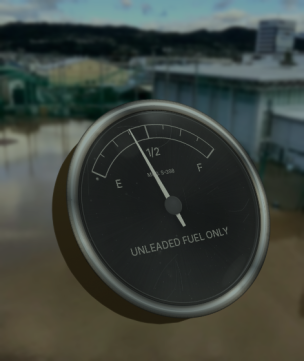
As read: {"value": 0.375}
